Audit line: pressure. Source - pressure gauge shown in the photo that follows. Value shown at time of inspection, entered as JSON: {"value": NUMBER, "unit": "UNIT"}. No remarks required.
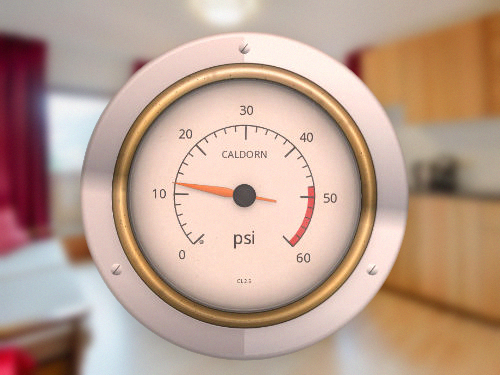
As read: {"value": 12, "unit": "psi"}
